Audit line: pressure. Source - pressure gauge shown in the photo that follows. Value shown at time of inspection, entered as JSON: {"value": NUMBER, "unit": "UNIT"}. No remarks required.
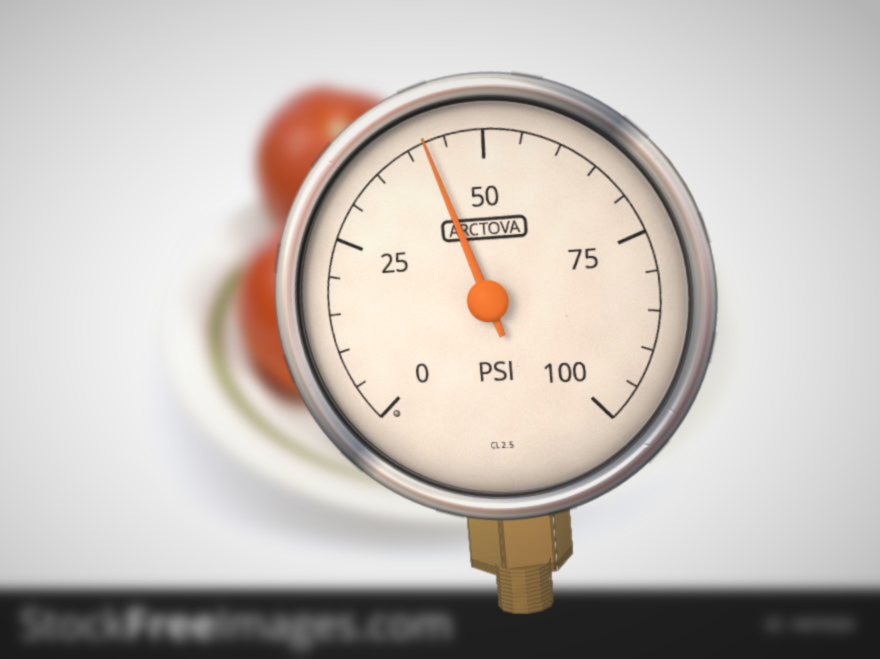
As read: {"value": 42.5, "unit": "psi"}
